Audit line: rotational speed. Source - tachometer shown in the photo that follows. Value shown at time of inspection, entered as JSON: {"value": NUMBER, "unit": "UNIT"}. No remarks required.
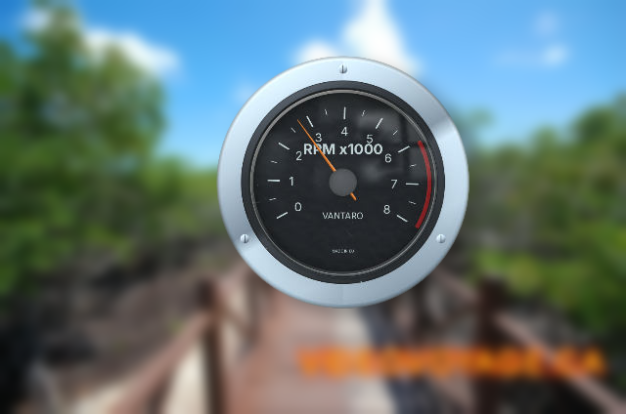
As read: {"value": 2750, "unit": "rpm"}
